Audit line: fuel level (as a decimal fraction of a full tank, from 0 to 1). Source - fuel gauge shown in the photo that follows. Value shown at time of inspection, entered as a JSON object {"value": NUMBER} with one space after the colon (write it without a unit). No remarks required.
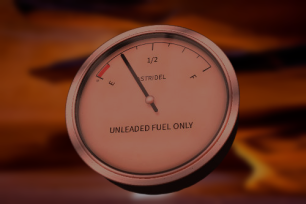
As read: {"value": 0.25}
